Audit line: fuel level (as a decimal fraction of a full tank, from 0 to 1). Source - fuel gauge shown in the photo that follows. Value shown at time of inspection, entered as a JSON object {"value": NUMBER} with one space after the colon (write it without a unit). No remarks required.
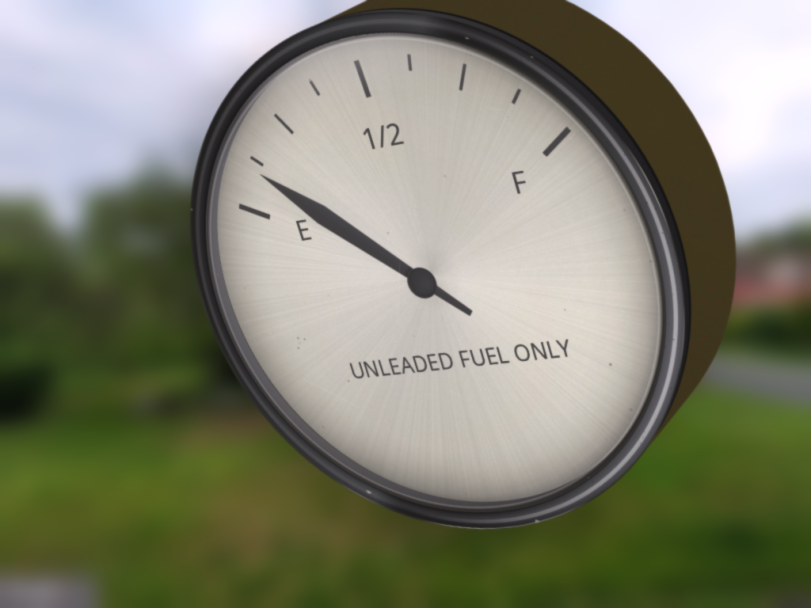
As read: {"value": 0.125}
